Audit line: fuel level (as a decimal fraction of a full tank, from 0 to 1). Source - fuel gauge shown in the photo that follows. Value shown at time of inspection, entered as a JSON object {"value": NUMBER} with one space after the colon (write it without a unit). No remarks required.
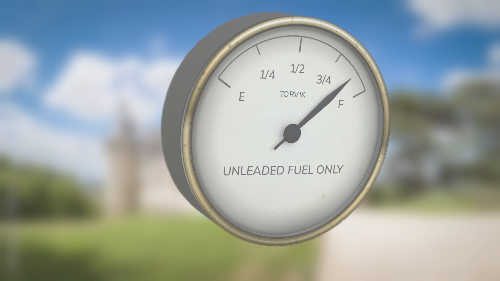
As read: {"value": 0.875}
